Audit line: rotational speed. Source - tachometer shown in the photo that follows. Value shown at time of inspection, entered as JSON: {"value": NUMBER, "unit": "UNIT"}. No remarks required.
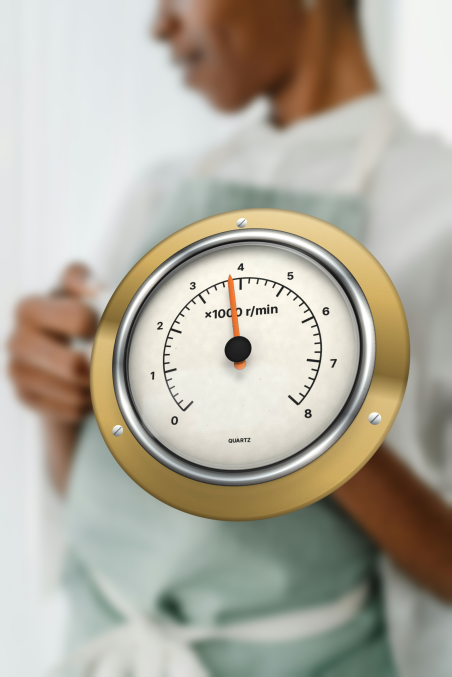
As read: {"value": 3800, "unit": "rpm"}
